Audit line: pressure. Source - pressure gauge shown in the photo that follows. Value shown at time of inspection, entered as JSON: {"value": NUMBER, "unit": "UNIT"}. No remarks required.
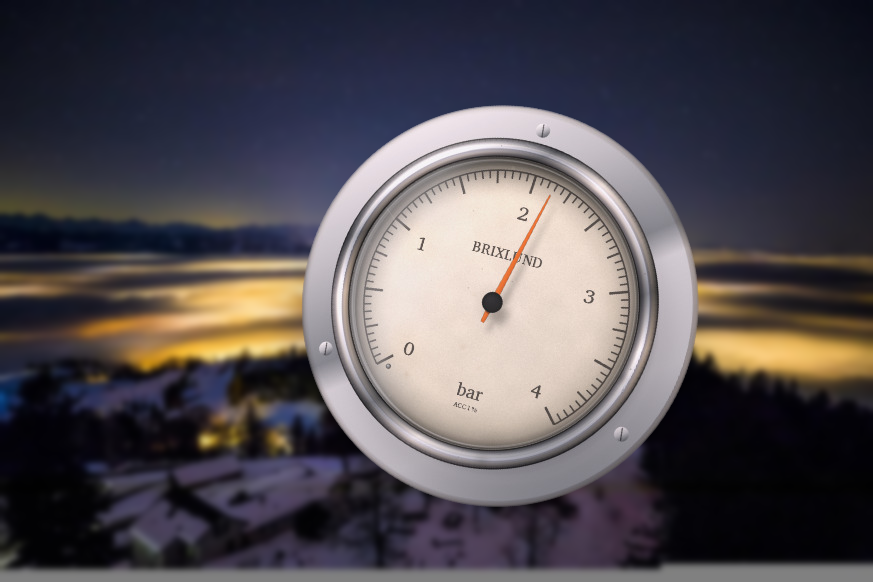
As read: {"value": 2.15, "unit": "bar"}
